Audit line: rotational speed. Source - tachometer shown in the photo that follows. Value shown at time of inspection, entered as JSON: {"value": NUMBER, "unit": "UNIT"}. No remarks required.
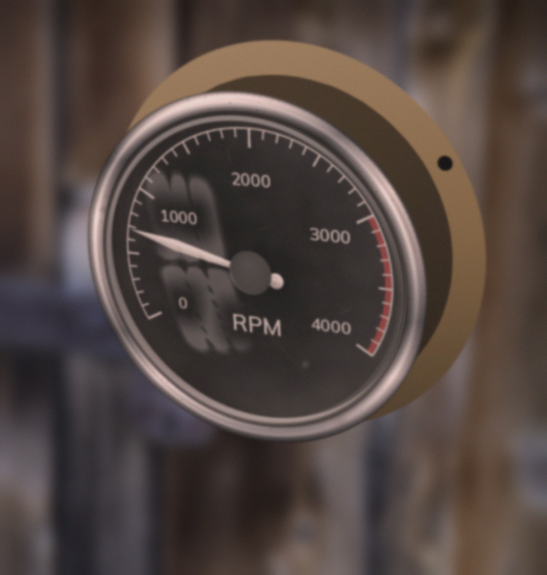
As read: {"value": 700, "unit": "rpm"}
